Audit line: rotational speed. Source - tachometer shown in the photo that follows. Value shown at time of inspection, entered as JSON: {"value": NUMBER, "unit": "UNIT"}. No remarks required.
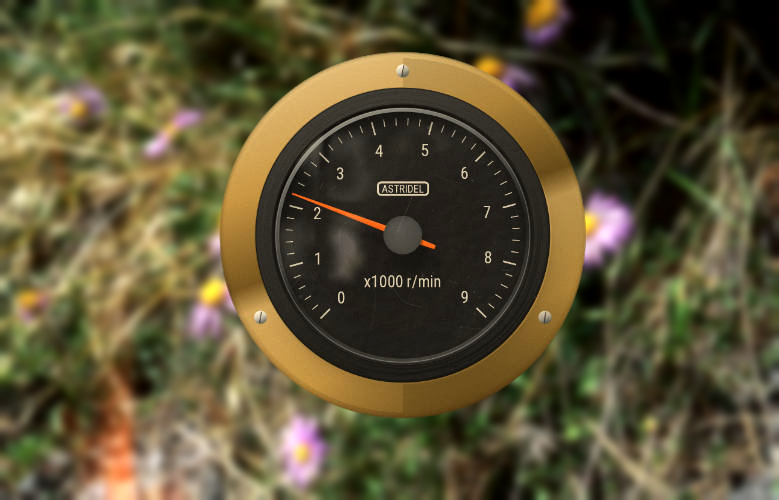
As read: {"value": 2200, "unit": "rpm"}
